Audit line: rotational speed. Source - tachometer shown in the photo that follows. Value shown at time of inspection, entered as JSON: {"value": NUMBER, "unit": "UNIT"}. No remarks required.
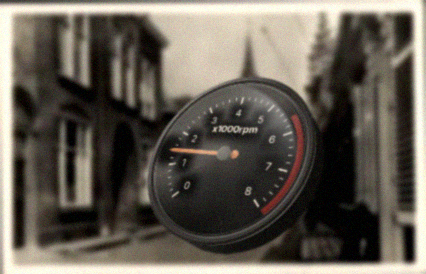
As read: {"value": 1400, "unit": "rpm"}
